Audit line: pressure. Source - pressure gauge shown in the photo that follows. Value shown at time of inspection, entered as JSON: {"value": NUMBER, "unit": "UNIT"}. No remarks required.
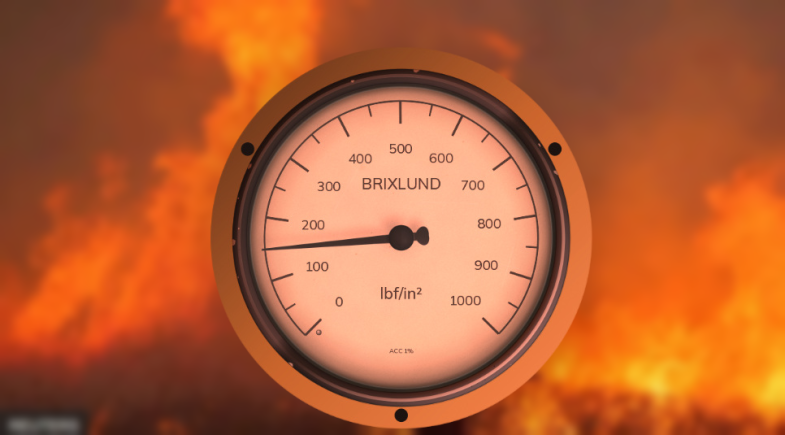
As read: {"value": 150, "unit": "psi"}
